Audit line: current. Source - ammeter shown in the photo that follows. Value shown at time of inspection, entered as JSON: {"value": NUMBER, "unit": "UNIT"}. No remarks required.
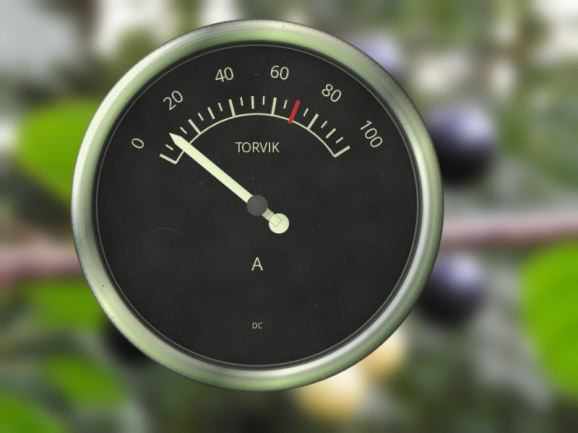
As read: {"value": 10, "unit": "A"}
